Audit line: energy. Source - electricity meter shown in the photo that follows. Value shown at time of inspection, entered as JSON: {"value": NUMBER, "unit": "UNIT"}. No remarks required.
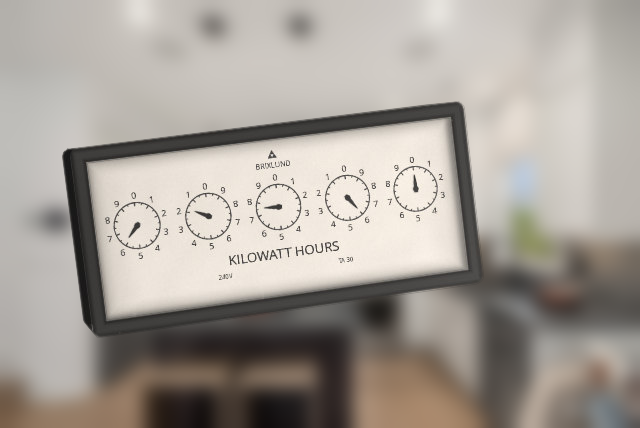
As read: {"value": 61760, "unit": "kWh"}
